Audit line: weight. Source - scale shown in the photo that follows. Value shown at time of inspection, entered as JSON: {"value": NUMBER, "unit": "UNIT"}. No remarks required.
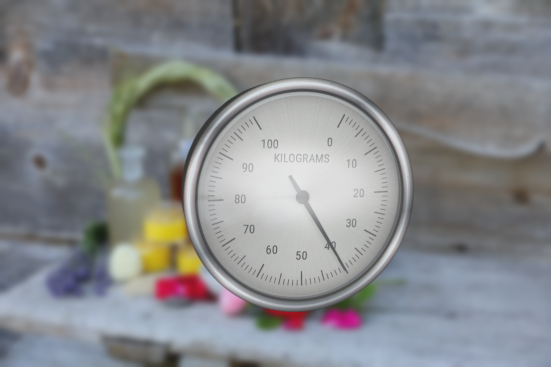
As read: {"value": 40, "unit": "kg"}
